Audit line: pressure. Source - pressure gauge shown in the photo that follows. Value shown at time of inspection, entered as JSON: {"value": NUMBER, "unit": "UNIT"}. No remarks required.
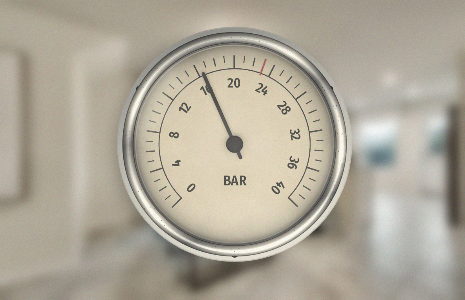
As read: {"value": 16.5, "unit": "bar"}
